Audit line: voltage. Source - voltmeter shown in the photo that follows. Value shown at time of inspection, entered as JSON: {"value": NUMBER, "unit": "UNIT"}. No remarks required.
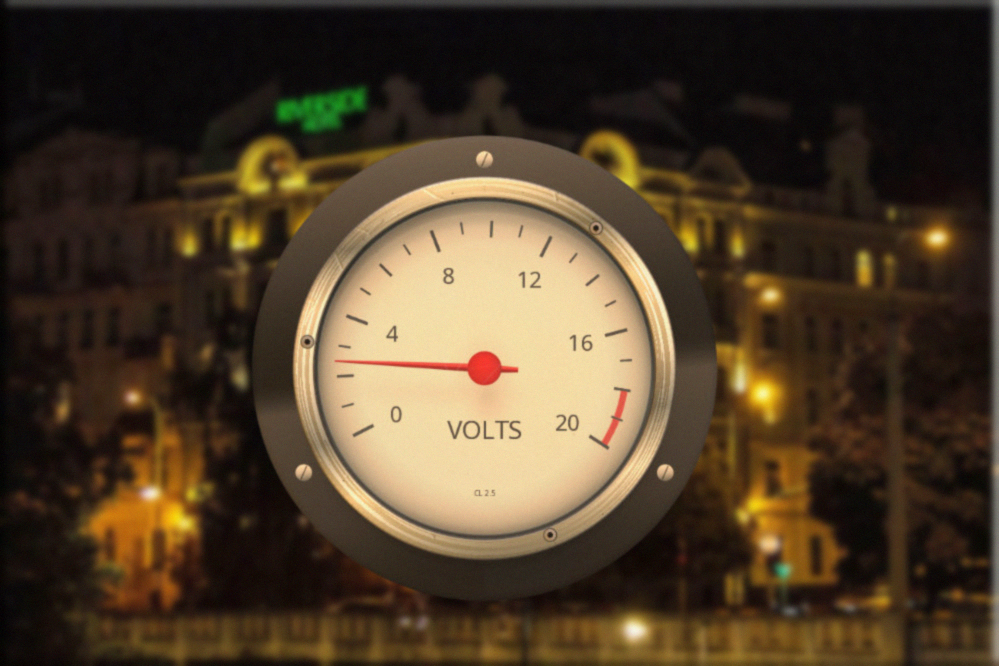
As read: {"value": 2.5, "unit": "V"}
